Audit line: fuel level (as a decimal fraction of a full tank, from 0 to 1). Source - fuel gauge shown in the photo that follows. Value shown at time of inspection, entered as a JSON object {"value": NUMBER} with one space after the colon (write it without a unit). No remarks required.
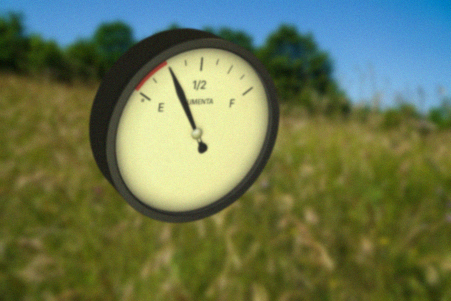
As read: {"value": 0.25}
